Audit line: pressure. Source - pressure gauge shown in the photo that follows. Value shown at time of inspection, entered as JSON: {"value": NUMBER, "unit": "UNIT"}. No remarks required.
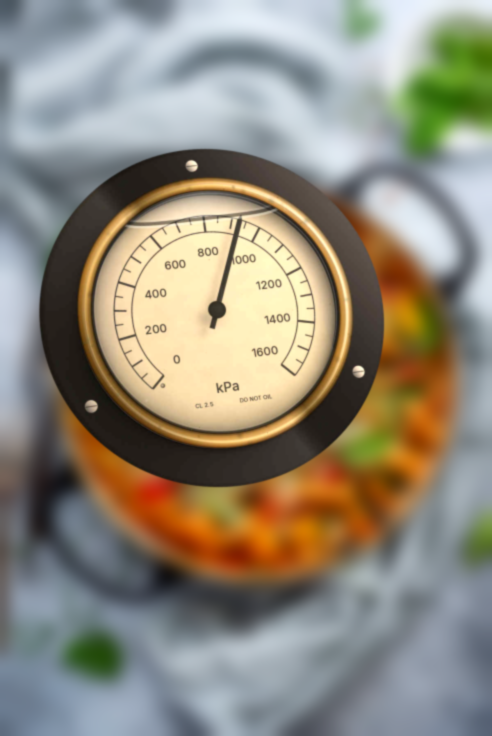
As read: {"value": 925, "unit": "kPa"}
